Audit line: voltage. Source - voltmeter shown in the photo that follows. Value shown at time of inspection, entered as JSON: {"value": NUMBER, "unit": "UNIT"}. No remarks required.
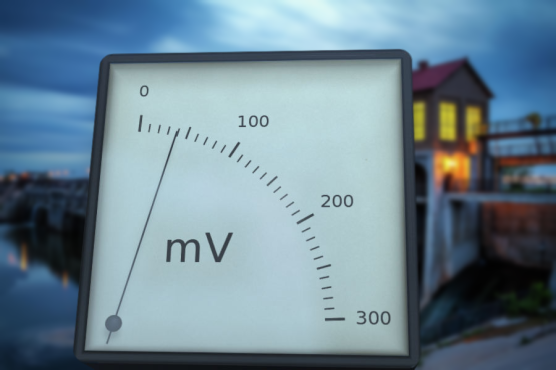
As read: {"value": 40, "unit": "mV"}
